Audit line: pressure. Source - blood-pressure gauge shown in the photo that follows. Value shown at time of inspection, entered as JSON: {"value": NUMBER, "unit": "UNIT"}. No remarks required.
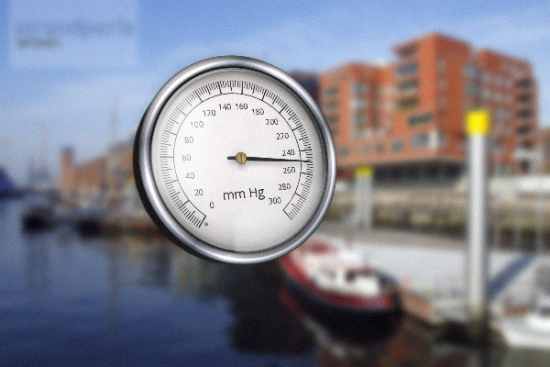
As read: {"value": 250, "unit": "mmHg"}
